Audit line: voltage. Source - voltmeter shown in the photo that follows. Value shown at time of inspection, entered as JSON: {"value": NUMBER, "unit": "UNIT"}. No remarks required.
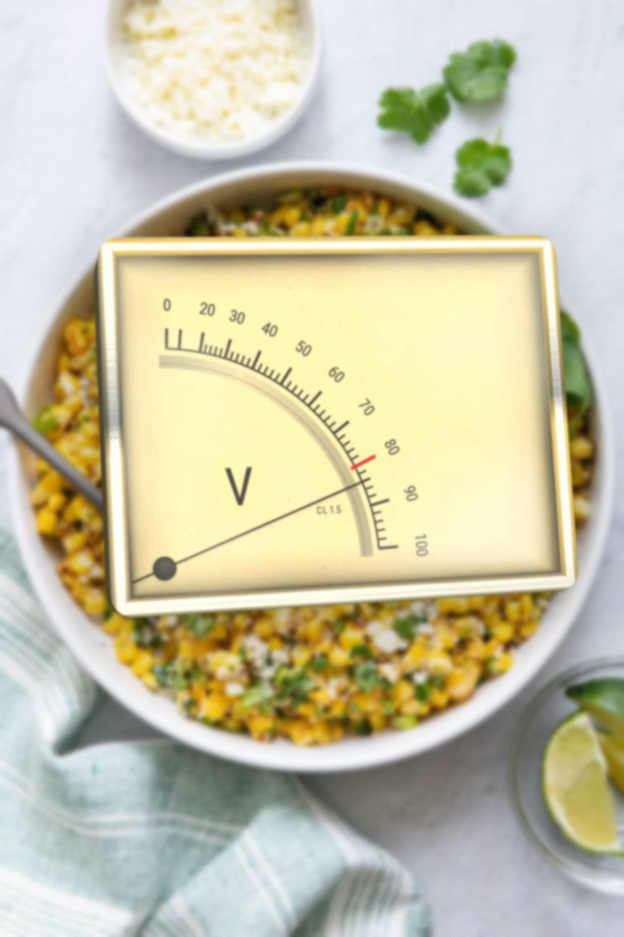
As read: {"value": 84, "unit": "V"}
